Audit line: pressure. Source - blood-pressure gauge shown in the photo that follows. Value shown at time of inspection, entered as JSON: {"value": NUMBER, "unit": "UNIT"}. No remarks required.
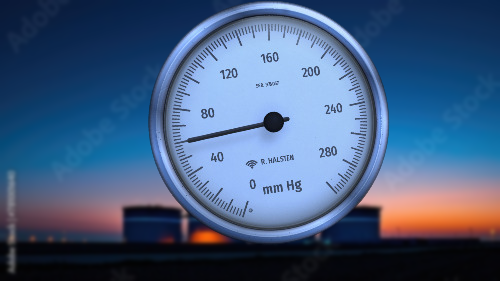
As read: {"value": 60, "unit": "mmHg"}
